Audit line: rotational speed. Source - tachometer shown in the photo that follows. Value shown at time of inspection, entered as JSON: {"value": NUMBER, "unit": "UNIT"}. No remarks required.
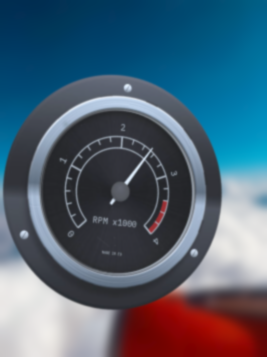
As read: {"value": 2500, "unit": "rpm"}
